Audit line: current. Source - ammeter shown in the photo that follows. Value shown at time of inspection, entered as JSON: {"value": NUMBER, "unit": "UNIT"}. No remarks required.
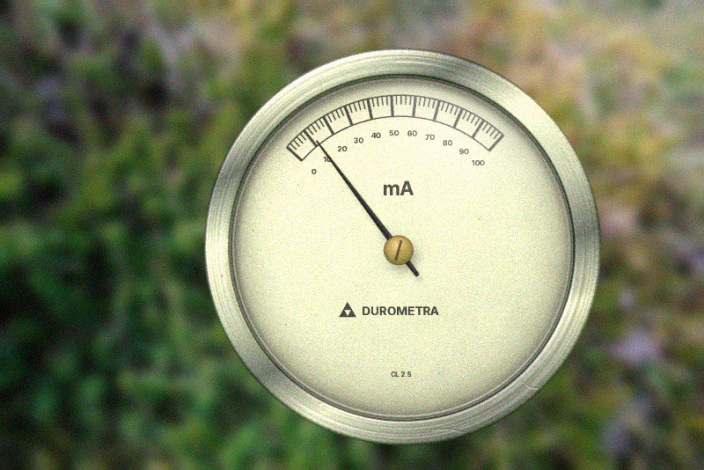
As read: {"value": 12, "unit": "mA"}
